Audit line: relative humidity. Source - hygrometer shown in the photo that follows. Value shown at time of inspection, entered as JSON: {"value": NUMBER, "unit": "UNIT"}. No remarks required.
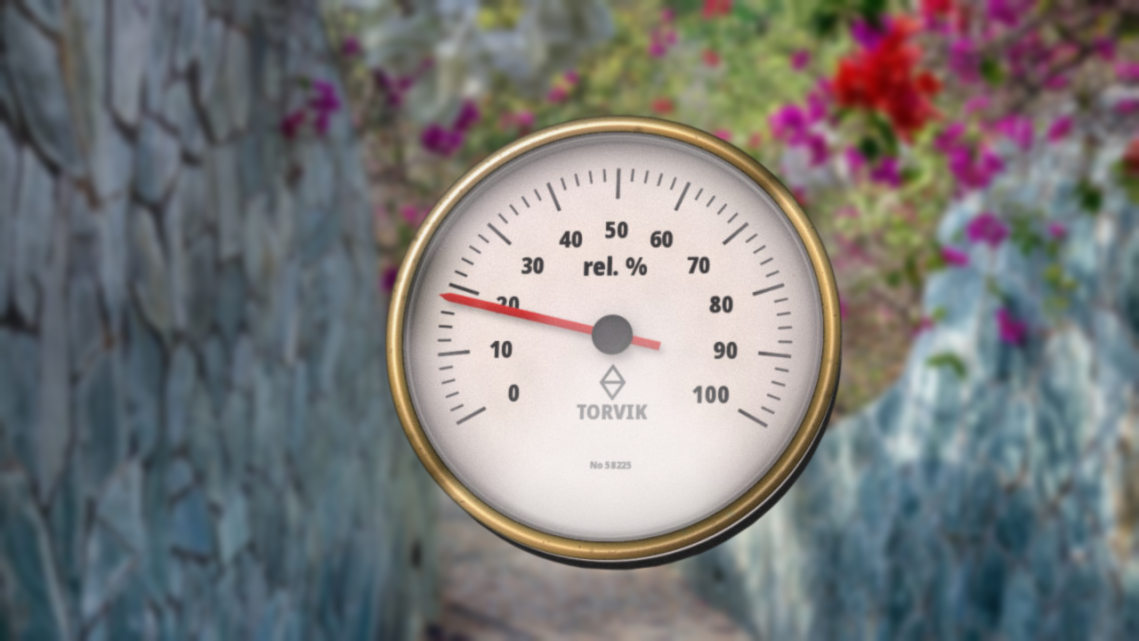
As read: {"value": 18, "unit": "%"}
